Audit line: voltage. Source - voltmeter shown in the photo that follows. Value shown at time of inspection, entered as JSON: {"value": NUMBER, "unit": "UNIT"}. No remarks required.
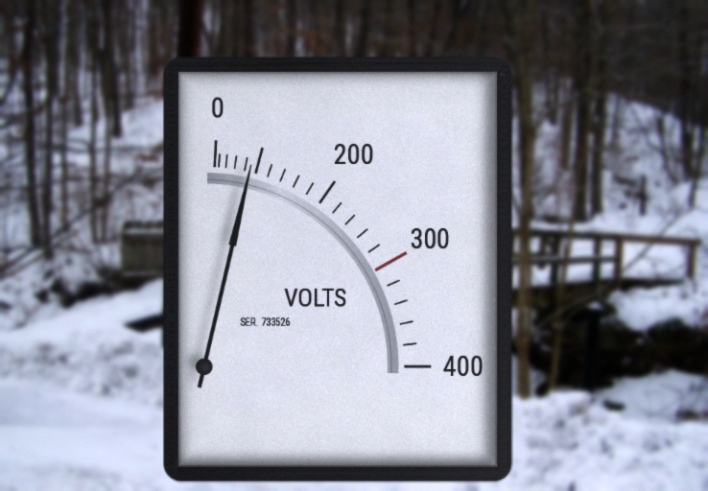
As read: {"value": 90, "unit": "V"}
